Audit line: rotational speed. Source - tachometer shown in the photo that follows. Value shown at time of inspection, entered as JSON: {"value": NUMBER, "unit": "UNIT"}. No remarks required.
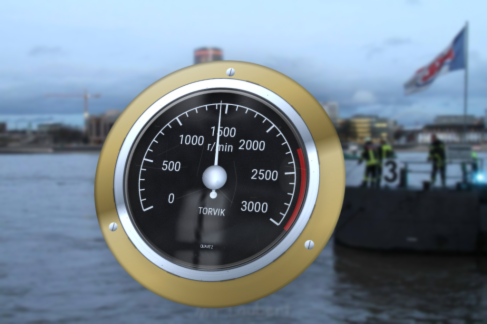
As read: {"value": 1450, "unit": "rpm"}
